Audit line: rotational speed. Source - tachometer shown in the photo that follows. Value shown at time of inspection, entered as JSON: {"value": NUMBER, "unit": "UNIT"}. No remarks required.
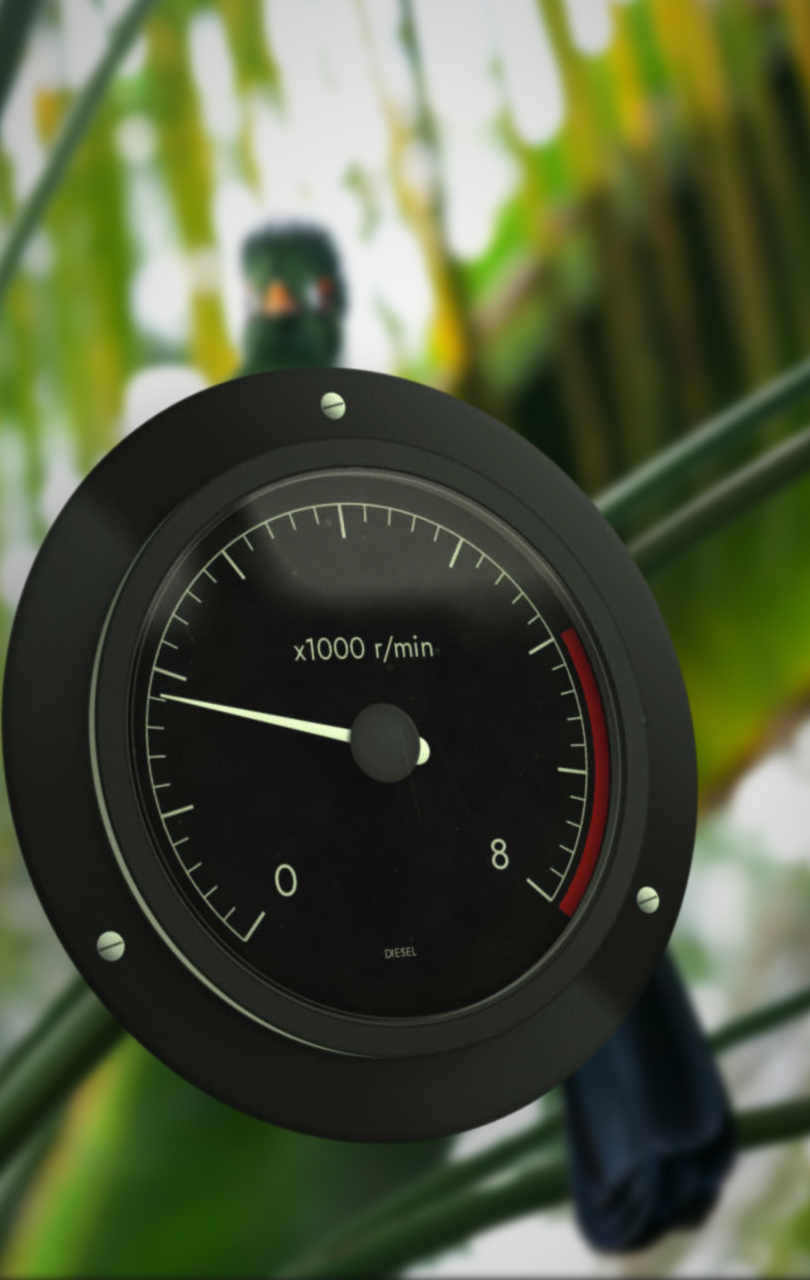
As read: {"value": 1800, "unit": "rpm"}
